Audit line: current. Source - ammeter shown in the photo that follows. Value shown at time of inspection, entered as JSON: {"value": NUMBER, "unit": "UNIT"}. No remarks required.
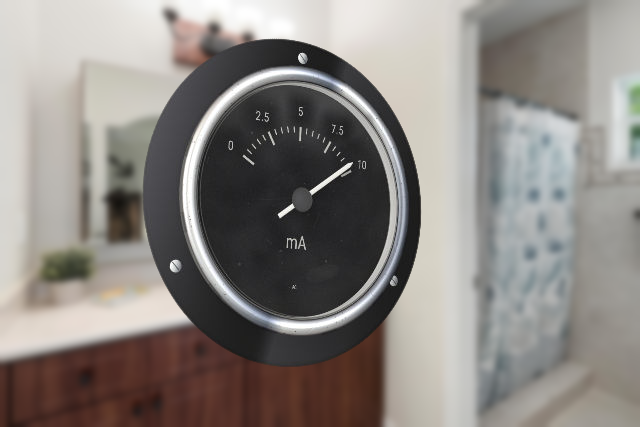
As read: {"value": 9.5, "unit": "mA"}
